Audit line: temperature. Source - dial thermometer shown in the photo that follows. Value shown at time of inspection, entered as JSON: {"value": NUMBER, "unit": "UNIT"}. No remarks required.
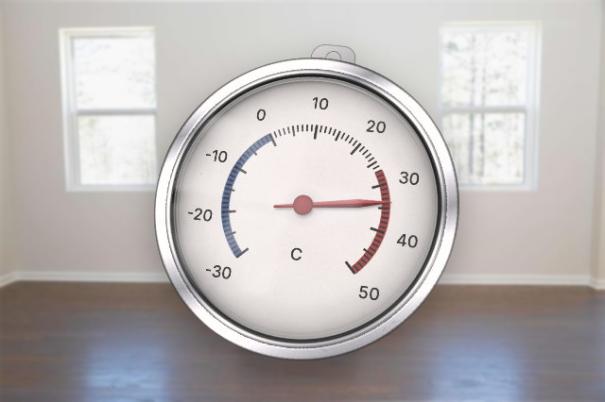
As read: {"value": 34, "unit": "°C"}
